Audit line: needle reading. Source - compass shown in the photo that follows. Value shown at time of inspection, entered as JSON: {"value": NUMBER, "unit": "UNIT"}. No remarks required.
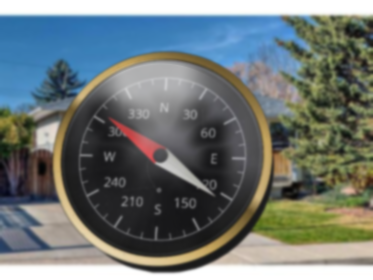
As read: {"value": 305, "unit": "°"}
